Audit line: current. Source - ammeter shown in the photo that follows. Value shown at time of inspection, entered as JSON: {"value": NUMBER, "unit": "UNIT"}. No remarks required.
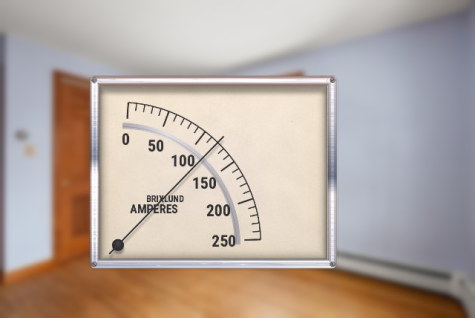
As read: {"value": 120, "unit": "A"}
